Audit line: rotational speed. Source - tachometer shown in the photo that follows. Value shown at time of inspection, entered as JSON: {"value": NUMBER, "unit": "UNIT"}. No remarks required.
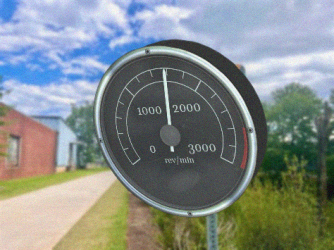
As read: {"value": 1600, "unit": "rpm"}
